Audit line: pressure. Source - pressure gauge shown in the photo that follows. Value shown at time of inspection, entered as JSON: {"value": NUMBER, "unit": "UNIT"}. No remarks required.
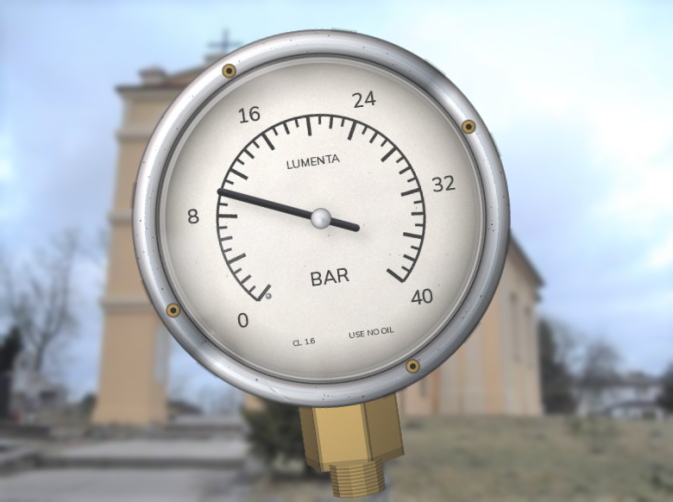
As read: {"value": 10, "unit": "bar"}
